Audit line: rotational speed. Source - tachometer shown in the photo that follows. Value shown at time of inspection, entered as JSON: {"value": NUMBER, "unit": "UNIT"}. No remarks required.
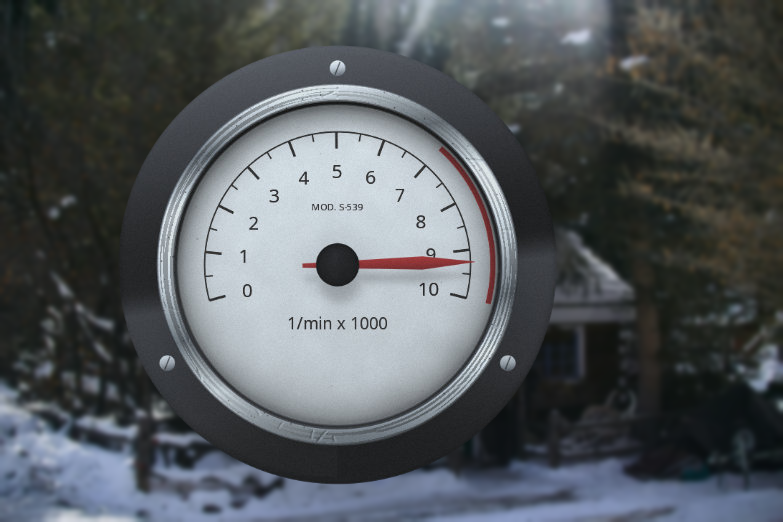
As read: {"value": 9250, "unit": "rpm"}
